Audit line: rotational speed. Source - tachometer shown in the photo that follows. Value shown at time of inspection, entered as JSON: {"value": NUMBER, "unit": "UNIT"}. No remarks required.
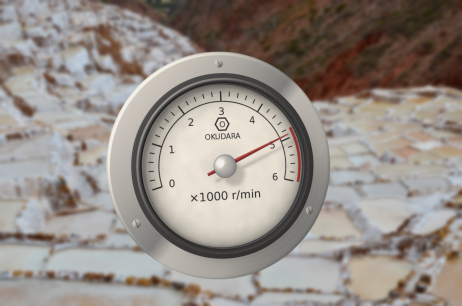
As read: {"value": 4900, "unit": "rpm"}
